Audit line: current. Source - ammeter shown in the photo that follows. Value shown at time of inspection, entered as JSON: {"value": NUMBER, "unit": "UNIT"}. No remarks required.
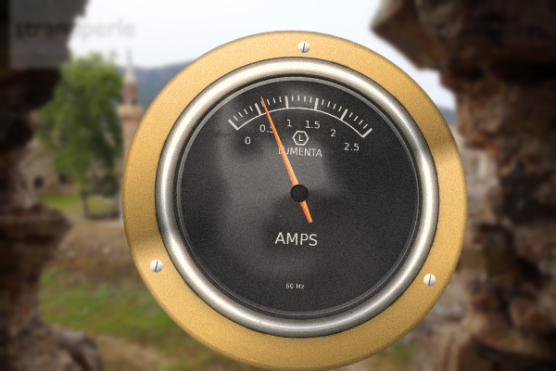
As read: {"value": 0.6, "unit": "A"}
